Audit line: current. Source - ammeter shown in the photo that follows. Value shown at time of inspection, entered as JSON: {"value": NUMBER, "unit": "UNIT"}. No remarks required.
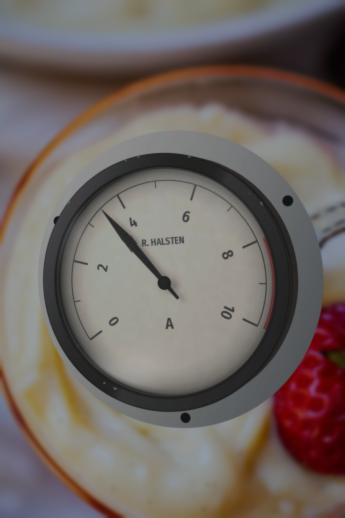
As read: {"value": 3.5, "unit": "A"}
